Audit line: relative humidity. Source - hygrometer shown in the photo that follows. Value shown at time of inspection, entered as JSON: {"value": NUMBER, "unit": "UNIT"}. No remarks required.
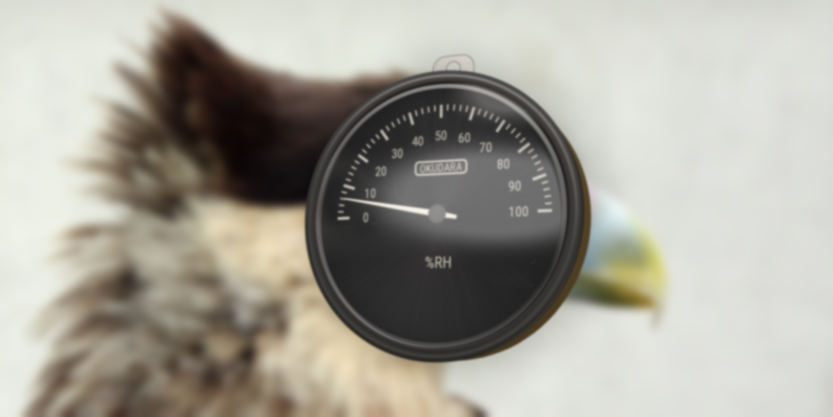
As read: {"value": 6, "unit": "%"}
